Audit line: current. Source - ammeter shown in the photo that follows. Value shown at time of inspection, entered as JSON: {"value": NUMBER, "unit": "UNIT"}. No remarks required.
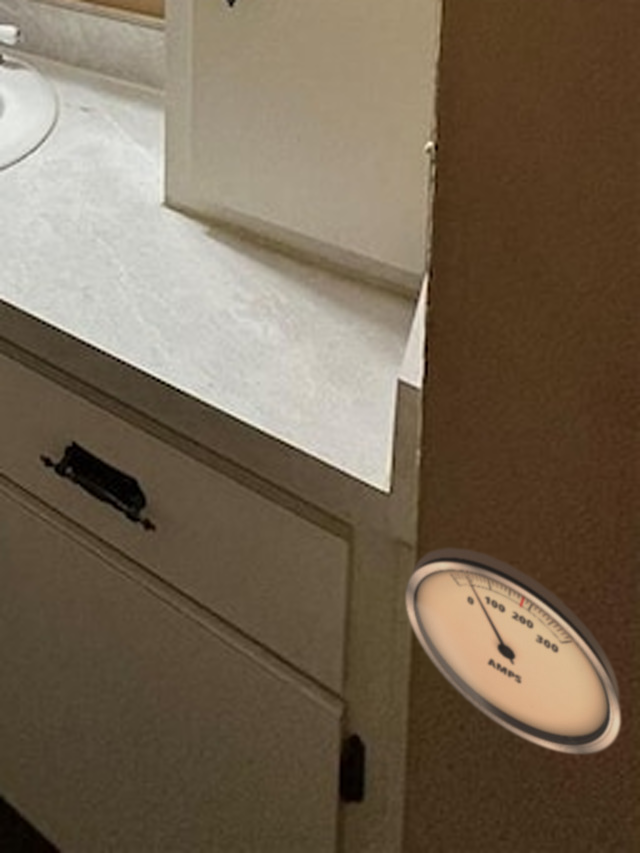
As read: {"value": 50, "unit": "A"}
